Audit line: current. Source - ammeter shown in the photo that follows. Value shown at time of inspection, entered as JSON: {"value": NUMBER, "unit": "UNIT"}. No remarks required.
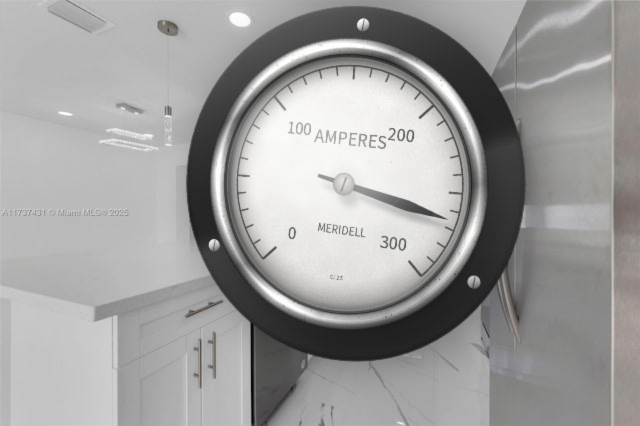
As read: {"value": 265, "unit": "A"}
